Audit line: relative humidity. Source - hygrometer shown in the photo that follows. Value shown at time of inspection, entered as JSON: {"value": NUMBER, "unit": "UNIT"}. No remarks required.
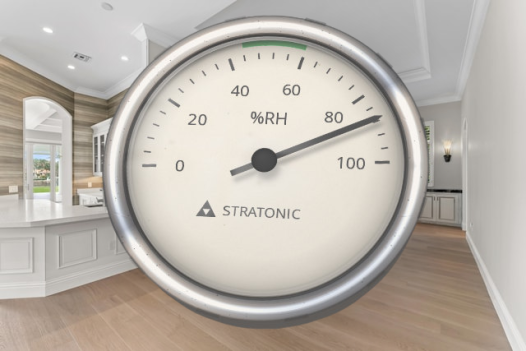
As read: {"value": 88, "unit": "%"}
